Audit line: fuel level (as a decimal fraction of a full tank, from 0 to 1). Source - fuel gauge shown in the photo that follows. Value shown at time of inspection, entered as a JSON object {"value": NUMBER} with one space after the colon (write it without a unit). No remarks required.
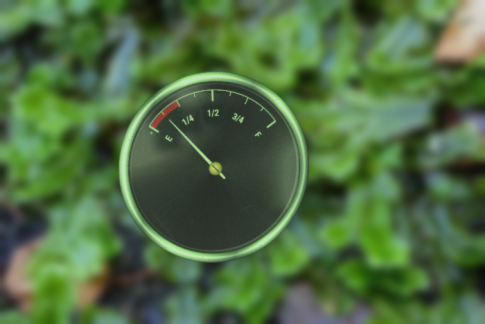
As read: {"value": 0.125}
